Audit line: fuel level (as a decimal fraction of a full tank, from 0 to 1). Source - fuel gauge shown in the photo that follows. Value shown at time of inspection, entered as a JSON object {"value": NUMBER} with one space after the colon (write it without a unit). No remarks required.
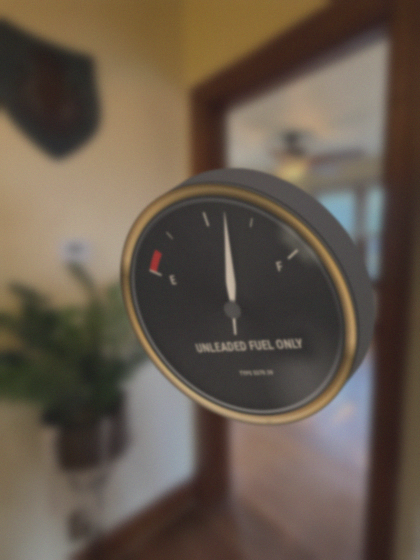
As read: {"value": 0.625}
